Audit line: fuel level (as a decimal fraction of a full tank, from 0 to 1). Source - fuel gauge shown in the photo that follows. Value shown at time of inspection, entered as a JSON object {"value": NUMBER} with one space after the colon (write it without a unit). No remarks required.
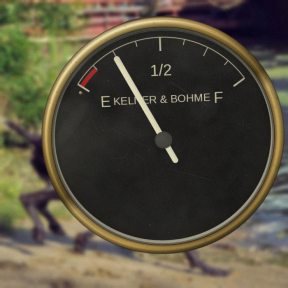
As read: {"value": 0.25}
